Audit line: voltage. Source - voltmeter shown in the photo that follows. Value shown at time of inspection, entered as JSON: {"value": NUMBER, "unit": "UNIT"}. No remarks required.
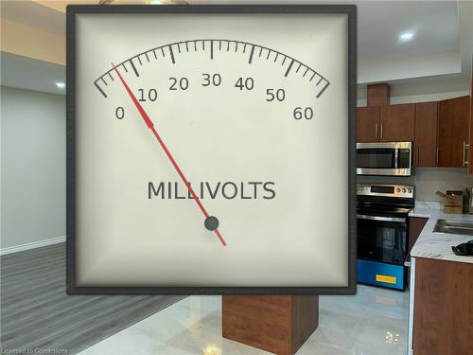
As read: {"value": 6, "unit": "mV"}
